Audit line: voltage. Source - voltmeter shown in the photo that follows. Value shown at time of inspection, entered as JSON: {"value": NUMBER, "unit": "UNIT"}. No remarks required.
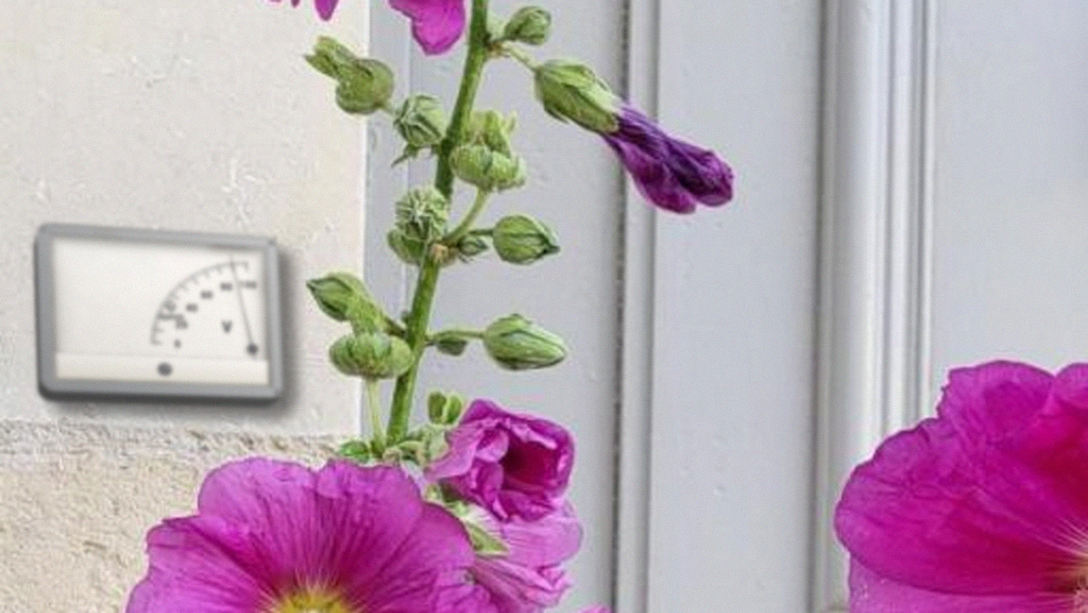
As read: {"value": 90, "unit": "V"}
